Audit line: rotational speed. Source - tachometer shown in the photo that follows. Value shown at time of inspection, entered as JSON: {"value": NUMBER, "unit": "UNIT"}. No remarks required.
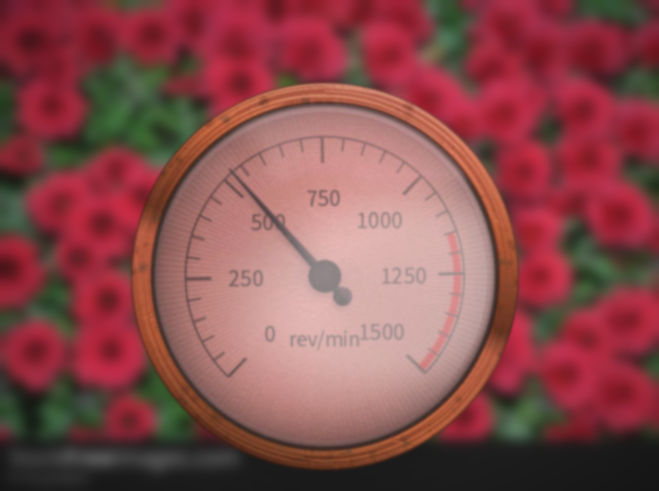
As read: {"value": 525, "unit": "rpm"}
